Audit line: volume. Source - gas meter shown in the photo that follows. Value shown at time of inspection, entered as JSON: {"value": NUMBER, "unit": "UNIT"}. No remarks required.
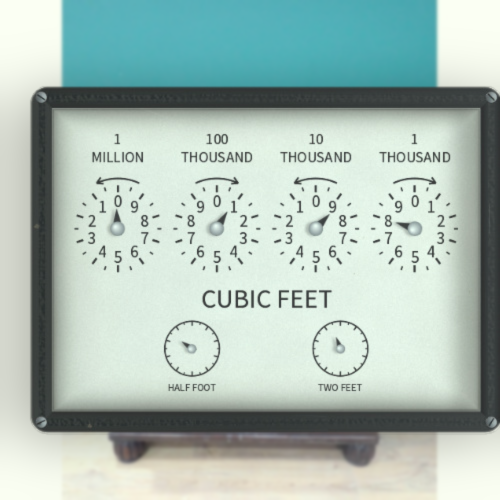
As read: {"value": 8800, "unit": "ft³"}
